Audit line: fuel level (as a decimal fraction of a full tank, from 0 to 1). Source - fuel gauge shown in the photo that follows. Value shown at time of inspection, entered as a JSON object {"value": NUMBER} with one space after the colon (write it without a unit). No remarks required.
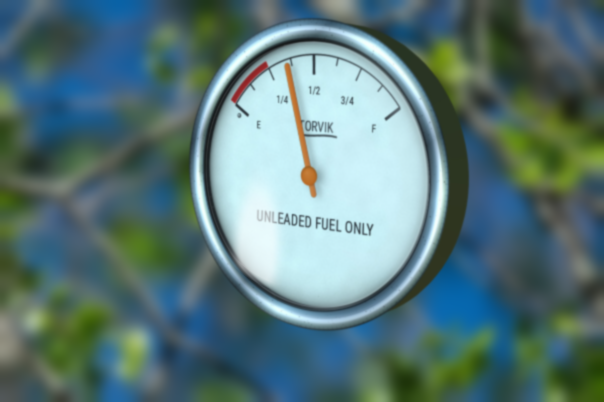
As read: {"value": 0.375}
